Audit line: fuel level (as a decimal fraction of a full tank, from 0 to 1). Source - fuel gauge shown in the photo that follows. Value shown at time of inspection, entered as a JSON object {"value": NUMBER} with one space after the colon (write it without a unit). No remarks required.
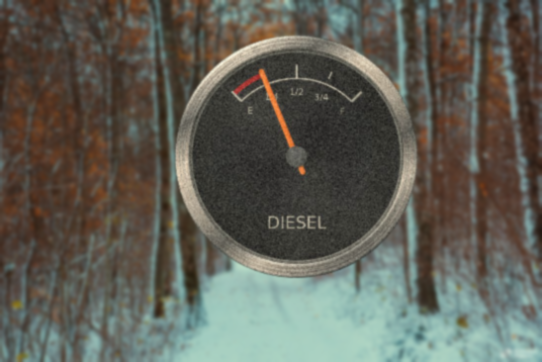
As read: {"value": 0.25}
